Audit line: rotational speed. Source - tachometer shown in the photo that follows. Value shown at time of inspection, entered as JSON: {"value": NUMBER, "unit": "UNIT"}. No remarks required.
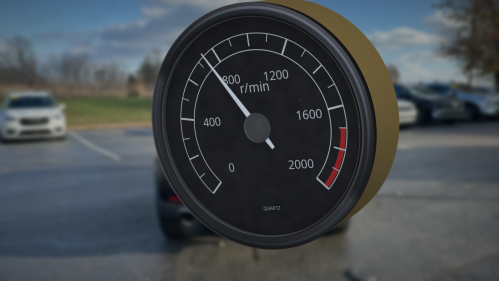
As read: {"value": 750, "unit": "rpm"}
